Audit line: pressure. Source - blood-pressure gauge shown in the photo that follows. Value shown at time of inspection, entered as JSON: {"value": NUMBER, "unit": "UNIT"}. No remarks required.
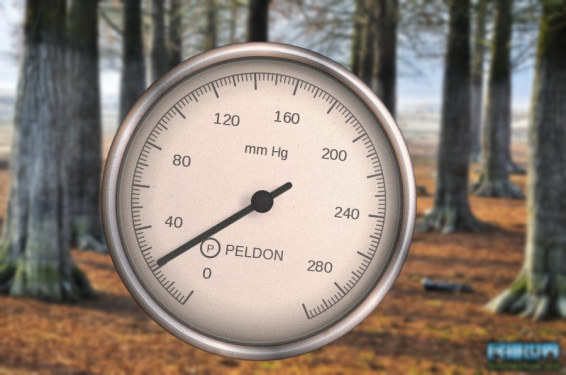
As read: {"value": 22, "unit": "mmHg"}
